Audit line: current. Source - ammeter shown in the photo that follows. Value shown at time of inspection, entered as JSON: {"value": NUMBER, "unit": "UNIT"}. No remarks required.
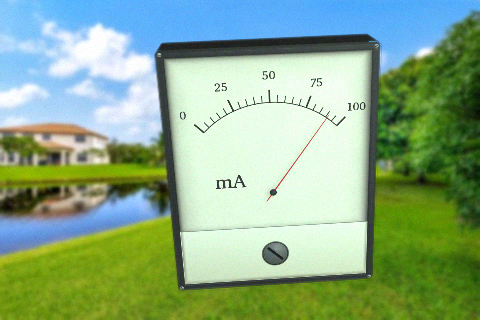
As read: {"value": 90, "unit": "mA"}
